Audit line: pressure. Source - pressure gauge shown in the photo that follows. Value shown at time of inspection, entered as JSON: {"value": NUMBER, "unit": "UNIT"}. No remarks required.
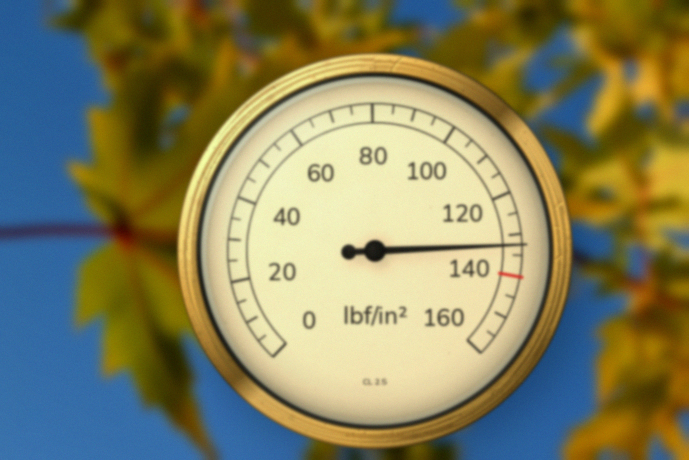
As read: {"value": 132.5, "unit": "psi"}
